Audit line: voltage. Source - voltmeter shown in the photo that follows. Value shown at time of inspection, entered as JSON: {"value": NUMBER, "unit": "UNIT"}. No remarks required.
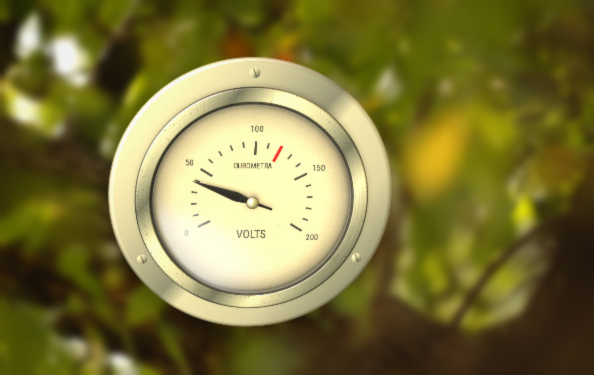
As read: {"value": 40, "unit": "V"}
